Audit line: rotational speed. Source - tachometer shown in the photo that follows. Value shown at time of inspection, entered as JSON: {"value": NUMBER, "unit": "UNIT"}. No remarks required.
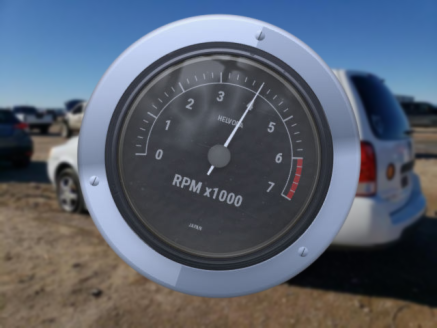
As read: {"value": 4000, "unit": "rpm"}
